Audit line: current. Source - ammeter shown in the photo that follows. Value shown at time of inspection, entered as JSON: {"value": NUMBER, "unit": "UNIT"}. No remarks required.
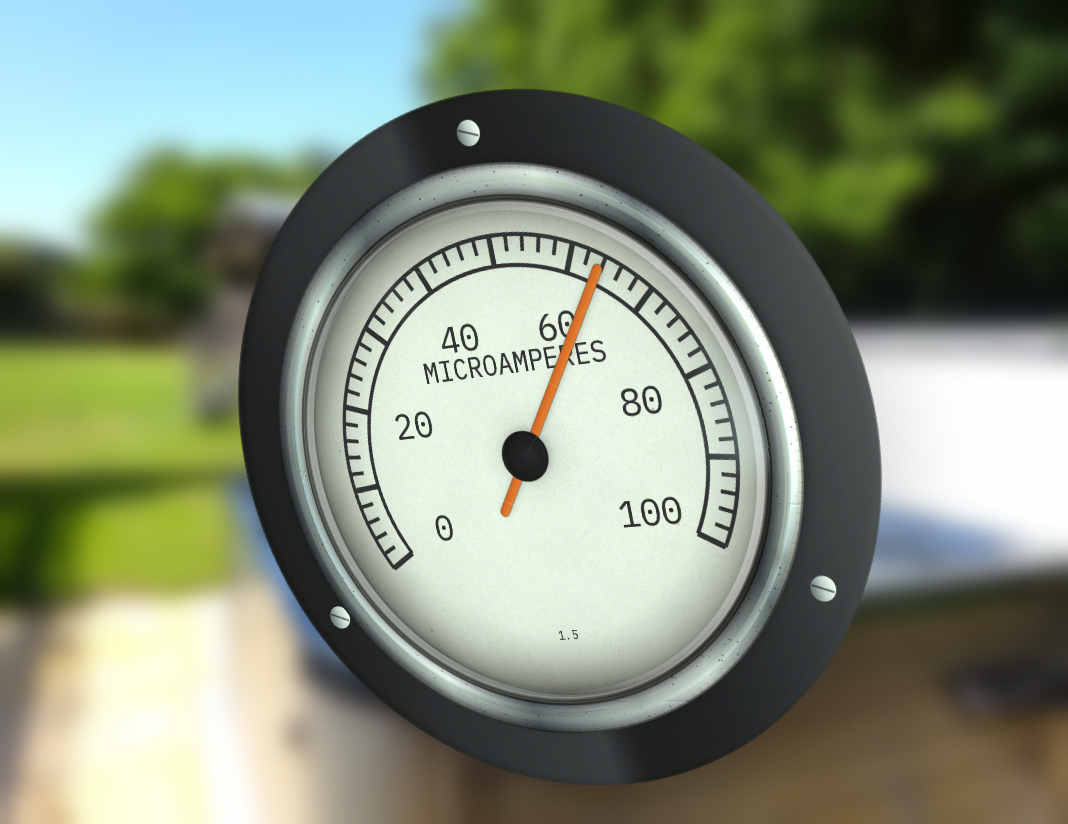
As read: {"value": 64, "unit": "µA"}
